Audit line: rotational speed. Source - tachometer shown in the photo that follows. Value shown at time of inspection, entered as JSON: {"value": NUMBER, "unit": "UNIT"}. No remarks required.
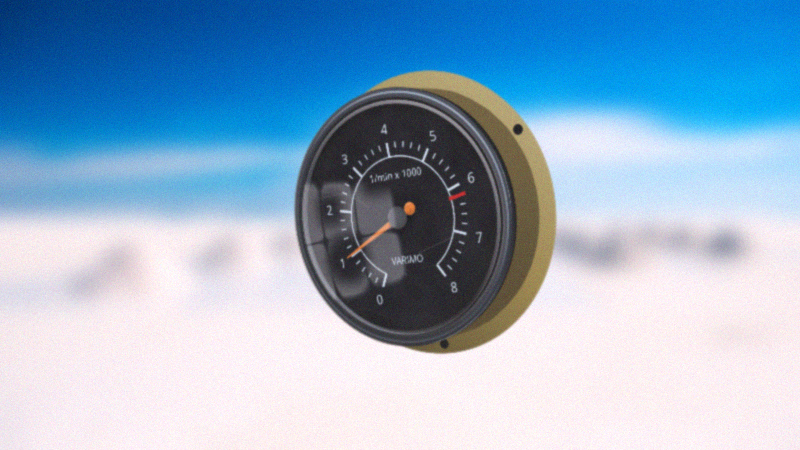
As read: {"value": 1000, "unit": "rpm"}
